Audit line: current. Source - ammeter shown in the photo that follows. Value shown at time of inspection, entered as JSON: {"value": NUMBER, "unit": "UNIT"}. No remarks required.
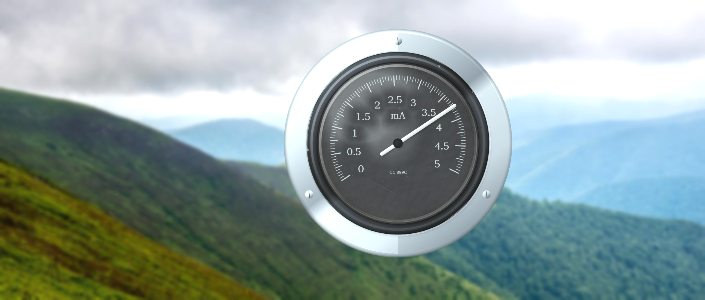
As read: {"value": 3.75, "unit": "mA"}
